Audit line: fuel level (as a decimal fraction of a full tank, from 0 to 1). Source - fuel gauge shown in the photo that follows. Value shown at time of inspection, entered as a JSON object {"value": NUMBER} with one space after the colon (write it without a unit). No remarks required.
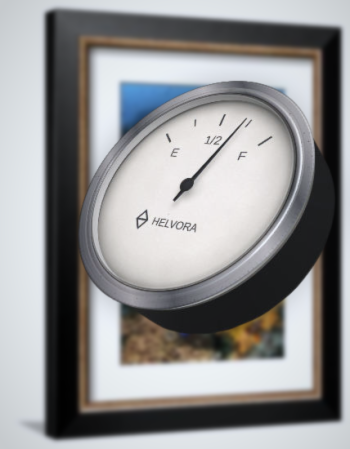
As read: {"value": 0.75}
